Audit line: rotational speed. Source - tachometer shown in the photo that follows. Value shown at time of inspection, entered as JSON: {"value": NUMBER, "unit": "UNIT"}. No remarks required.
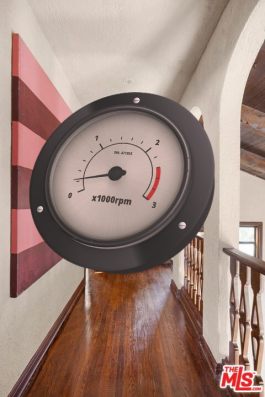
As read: {"value": 200, "unit": "rpm"}
